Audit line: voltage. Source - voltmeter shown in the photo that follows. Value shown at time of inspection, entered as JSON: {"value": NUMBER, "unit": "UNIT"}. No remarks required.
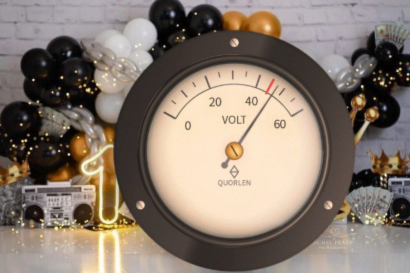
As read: {"value": 47.5, "unit": "V"}
